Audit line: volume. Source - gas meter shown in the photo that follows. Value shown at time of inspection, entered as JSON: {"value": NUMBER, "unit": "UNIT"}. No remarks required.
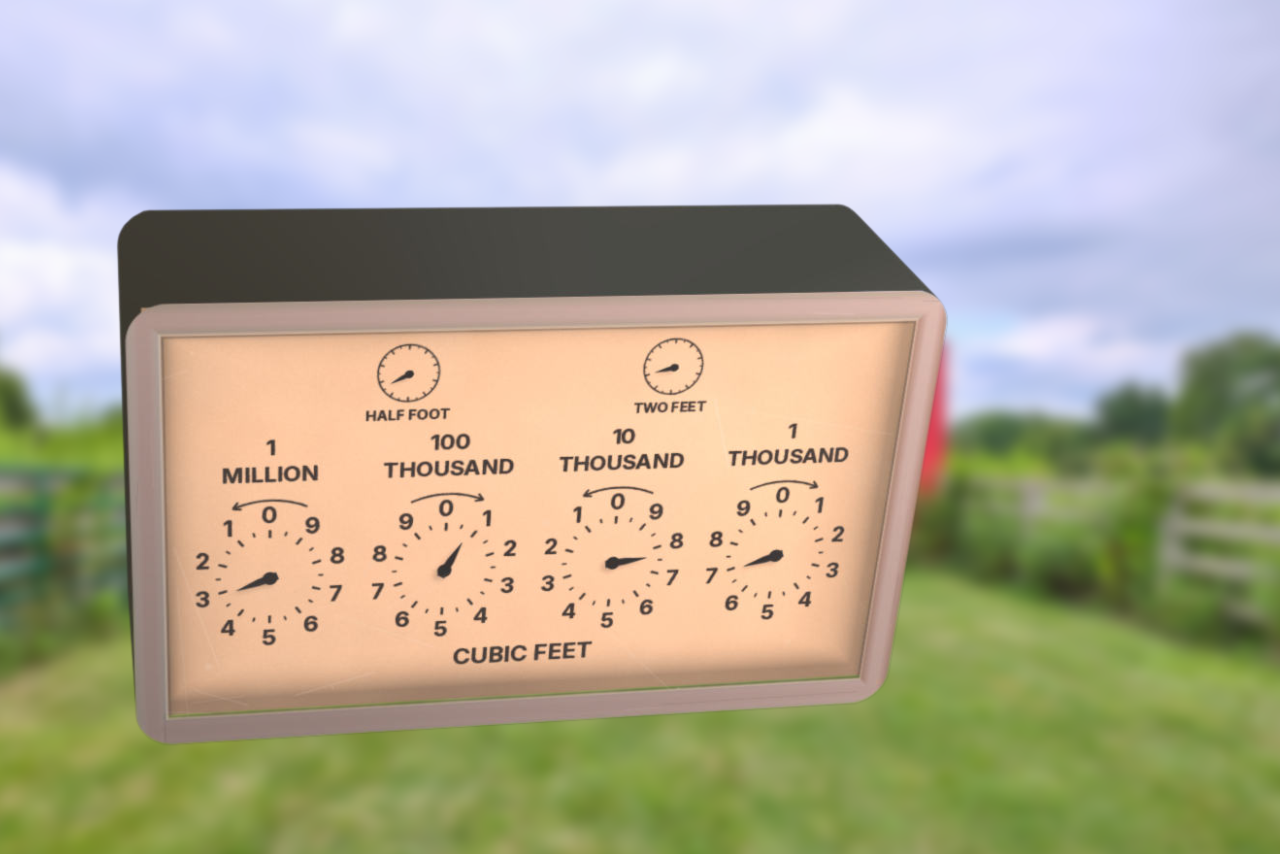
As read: {"value": 307700, "unit": "ft³"}
